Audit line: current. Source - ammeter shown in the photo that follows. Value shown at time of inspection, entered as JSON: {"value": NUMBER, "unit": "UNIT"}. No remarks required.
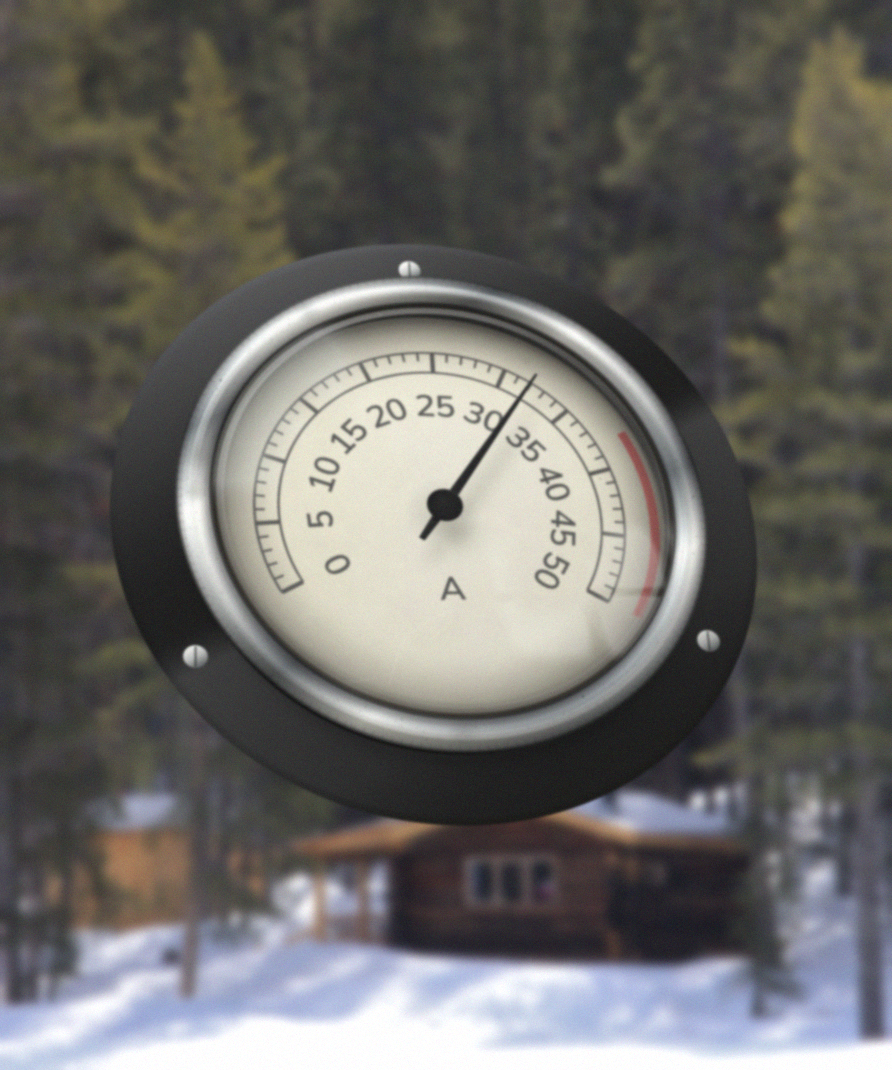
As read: {"value": 32, "unit": "A"}
